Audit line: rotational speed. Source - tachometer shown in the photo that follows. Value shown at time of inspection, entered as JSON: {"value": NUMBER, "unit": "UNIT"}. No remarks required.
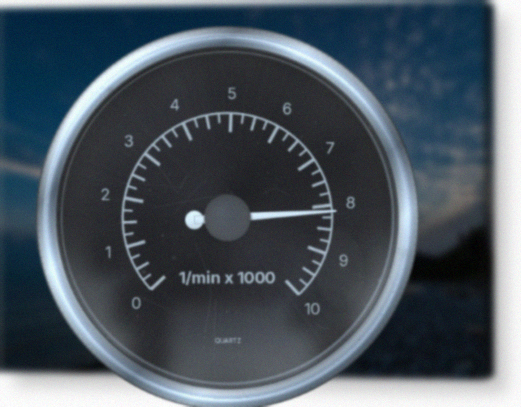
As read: {"value": 8125, "unit": "rpm"}
